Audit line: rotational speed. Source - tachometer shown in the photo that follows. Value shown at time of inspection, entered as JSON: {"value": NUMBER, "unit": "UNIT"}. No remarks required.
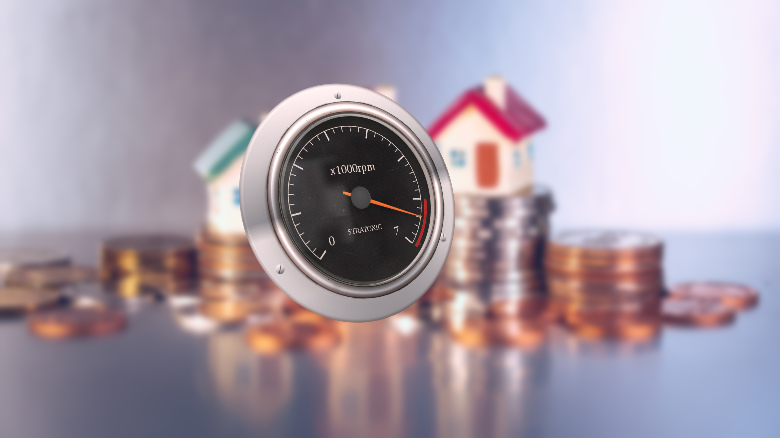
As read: {"value": 6400, "unit": "rpm"}
